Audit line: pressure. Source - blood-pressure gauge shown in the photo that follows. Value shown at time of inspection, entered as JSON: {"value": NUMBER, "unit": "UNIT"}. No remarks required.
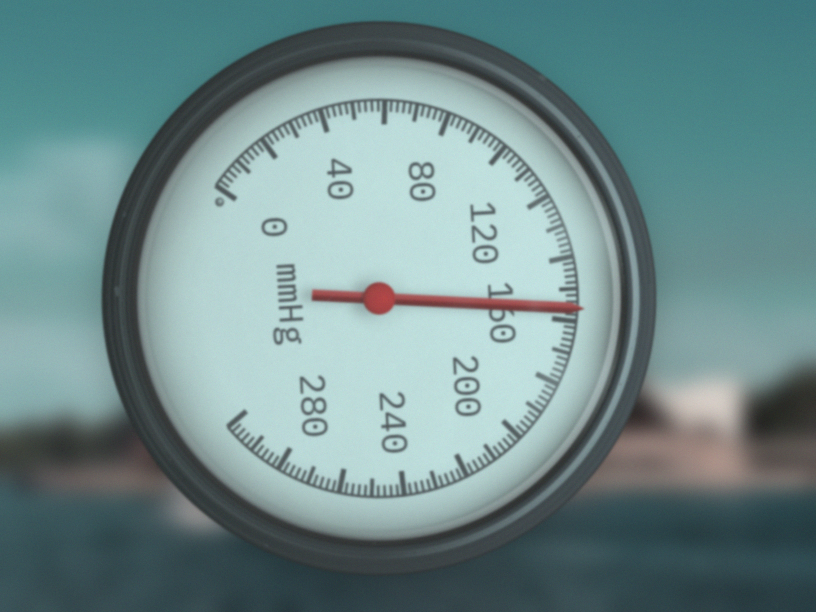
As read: {"value": 156, "unit": "mmHg"}
